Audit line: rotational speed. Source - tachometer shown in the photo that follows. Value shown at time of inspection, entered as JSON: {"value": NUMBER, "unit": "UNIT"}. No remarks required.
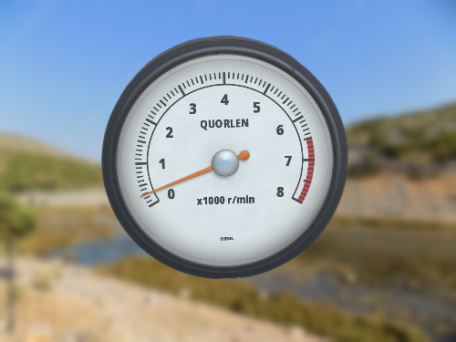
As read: {"value": 300, "unit": "rpm"}
